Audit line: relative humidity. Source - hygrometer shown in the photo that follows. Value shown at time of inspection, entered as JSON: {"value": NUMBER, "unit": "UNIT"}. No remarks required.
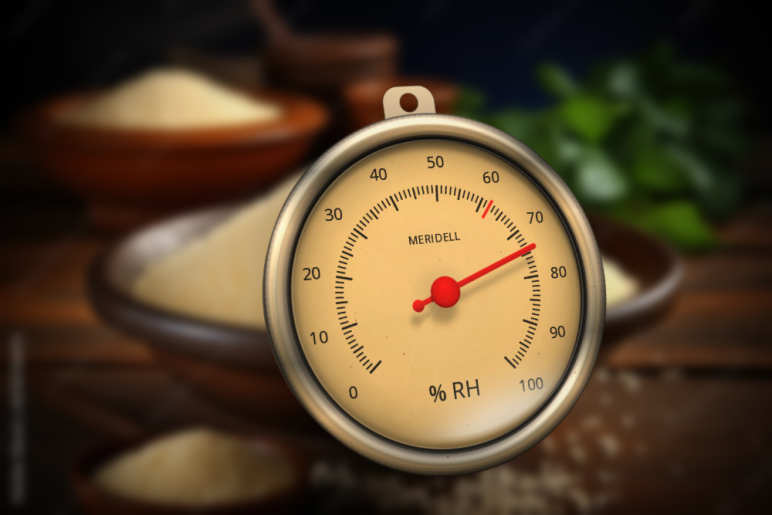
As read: {"value": 74, "unit": "%"}
